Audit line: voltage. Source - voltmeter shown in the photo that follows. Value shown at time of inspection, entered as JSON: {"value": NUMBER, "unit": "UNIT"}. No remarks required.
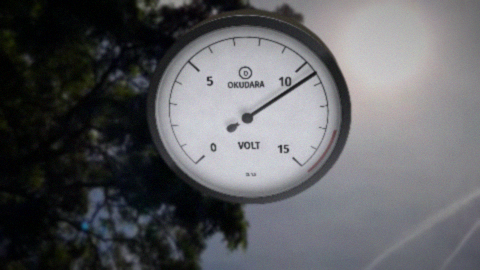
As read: {"value": 10.5, "unit": "V"}
